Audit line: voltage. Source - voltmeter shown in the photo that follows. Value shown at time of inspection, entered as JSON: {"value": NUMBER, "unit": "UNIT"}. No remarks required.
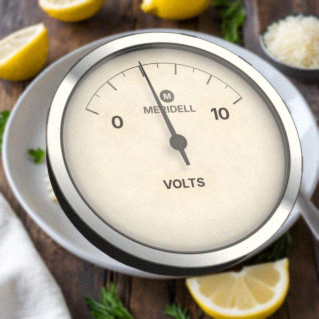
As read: {"value": 4, "unit": "V"}
